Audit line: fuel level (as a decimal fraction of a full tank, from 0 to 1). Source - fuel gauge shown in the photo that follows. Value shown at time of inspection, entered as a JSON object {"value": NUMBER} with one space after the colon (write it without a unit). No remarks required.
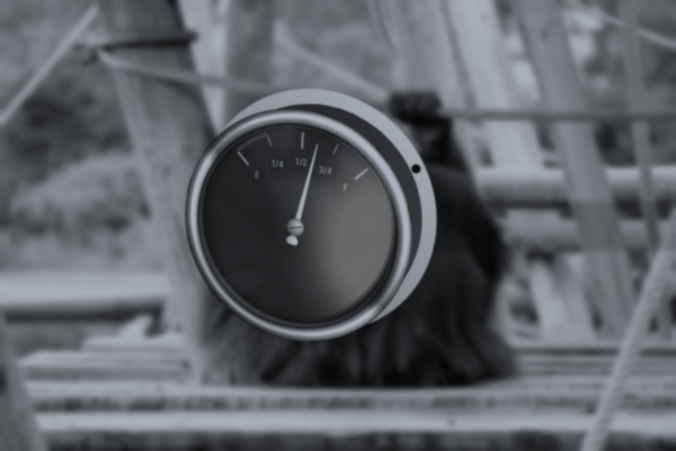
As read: {"value": 0.625}
